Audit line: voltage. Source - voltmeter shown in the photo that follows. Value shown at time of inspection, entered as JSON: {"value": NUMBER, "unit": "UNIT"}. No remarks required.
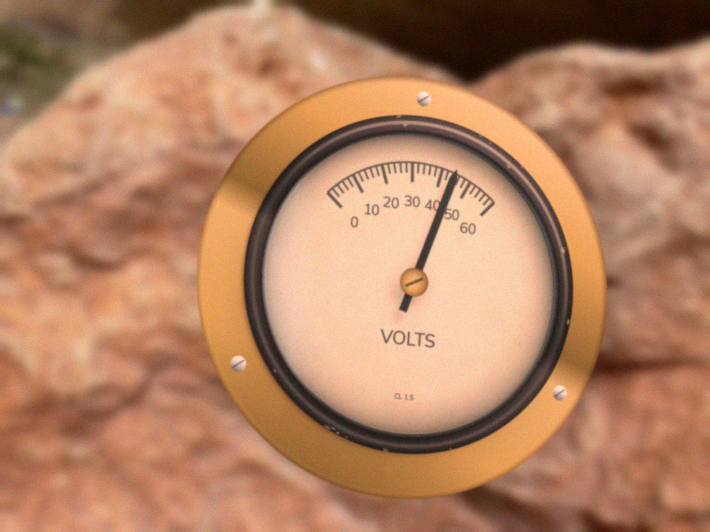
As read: {"value": 44, "unit": "V"}
